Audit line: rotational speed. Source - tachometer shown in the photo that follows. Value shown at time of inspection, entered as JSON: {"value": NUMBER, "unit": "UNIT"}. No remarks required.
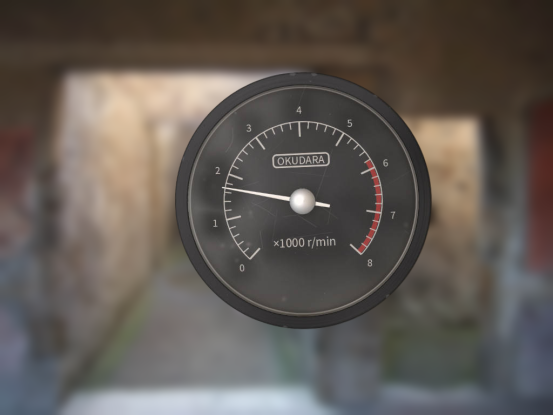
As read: {"value": 1700, "unit": "rpm"}
